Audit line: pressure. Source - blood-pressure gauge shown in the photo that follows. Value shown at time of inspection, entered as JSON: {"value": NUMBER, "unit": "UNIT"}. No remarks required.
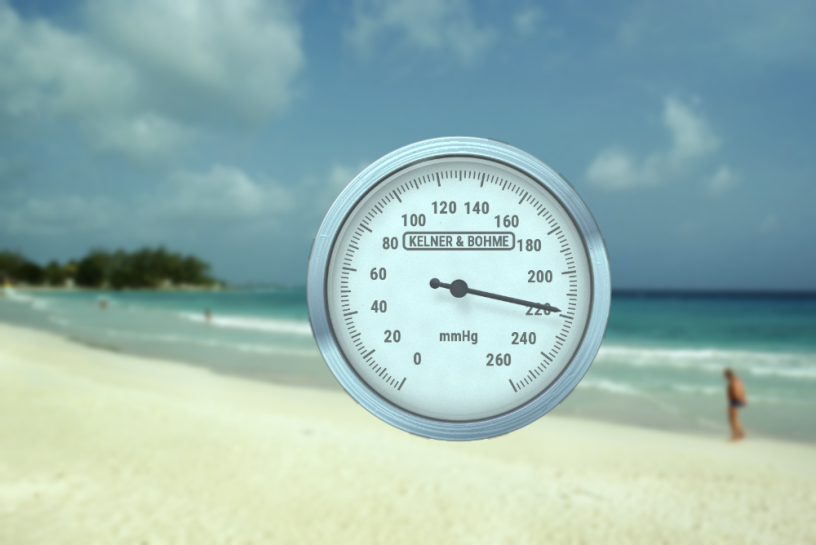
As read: {"value": 218, "unit": "mmHg"}
